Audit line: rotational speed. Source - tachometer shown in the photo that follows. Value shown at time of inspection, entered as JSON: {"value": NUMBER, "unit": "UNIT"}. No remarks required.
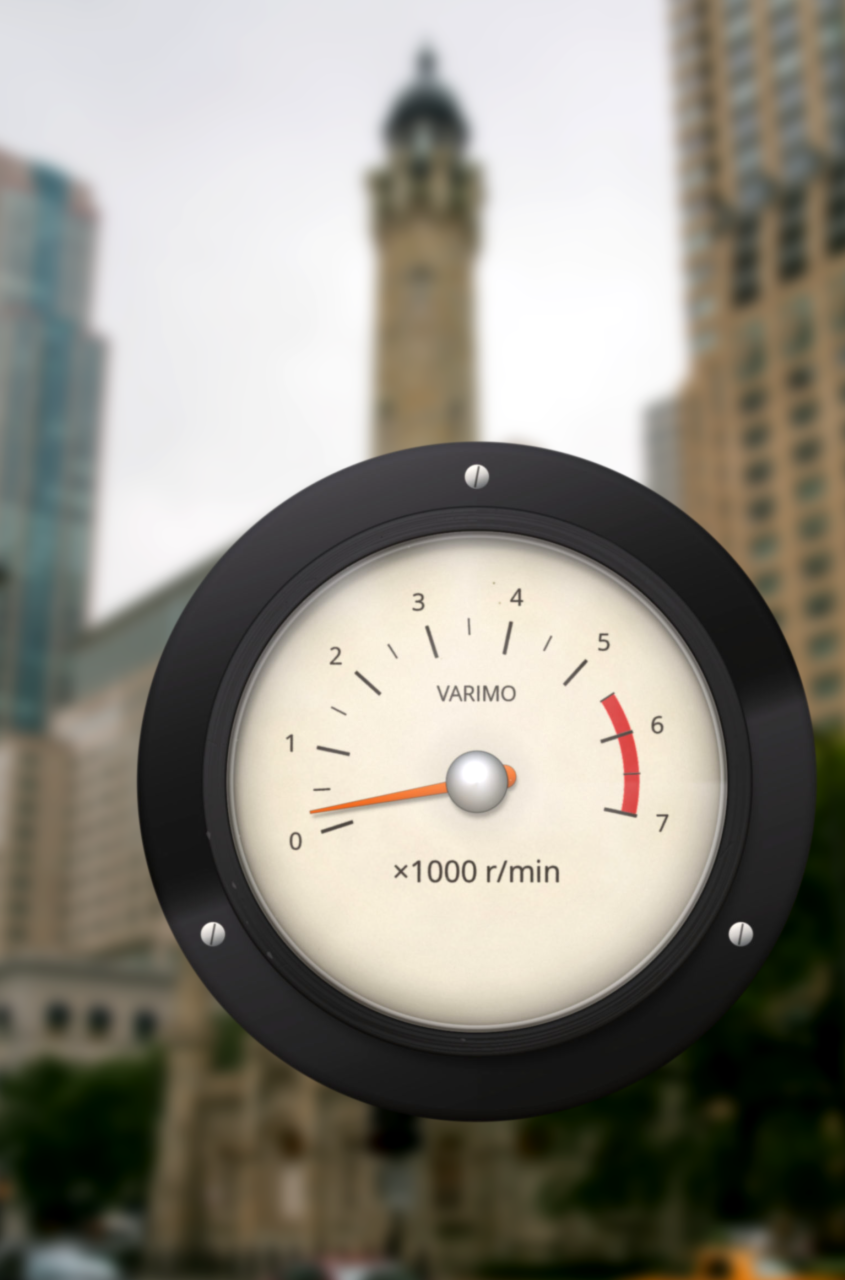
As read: {"value": 250, "unit": "rpm"}
